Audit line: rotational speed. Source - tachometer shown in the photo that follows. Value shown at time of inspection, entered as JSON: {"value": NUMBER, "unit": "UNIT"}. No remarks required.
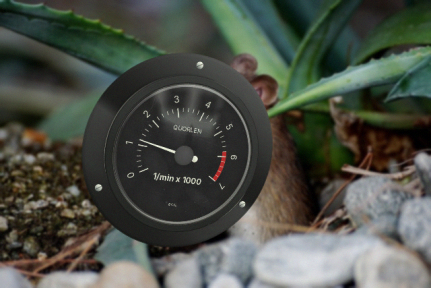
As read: {"value": 1200, "unit": "rpm"}
